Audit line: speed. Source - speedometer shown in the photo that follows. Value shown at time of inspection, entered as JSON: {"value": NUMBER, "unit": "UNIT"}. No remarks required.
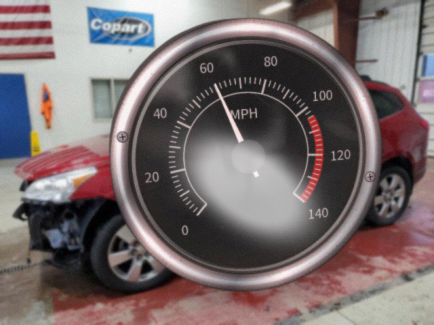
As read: {"value": 60, "unit": "mph"}
